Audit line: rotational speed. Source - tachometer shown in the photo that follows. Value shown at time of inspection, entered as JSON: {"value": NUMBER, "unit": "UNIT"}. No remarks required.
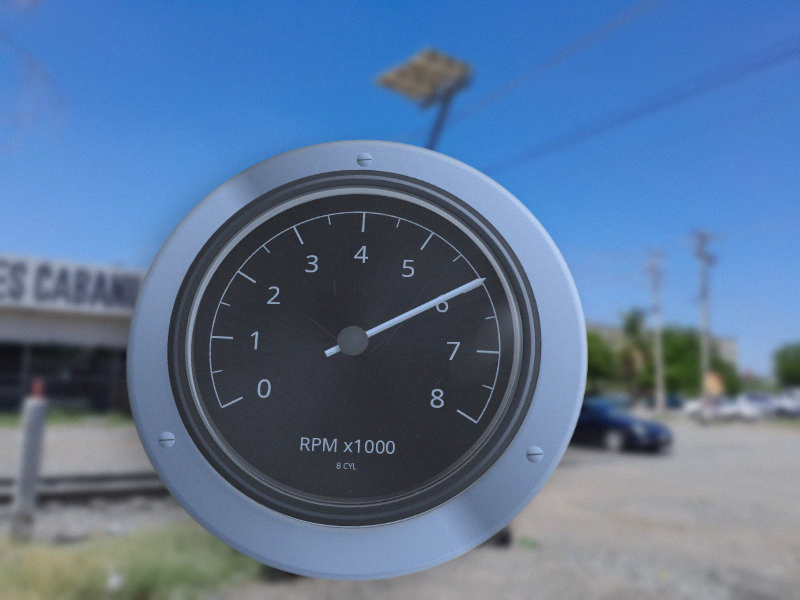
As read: {"value": 6000, "unit": "rpm"}
